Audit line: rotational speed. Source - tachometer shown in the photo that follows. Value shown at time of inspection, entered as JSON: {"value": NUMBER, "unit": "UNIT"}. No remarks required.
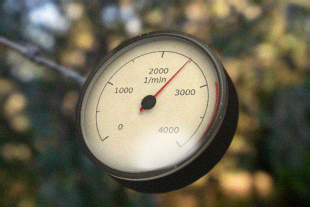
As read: {"value": 2500, "unit": "rpm"}
